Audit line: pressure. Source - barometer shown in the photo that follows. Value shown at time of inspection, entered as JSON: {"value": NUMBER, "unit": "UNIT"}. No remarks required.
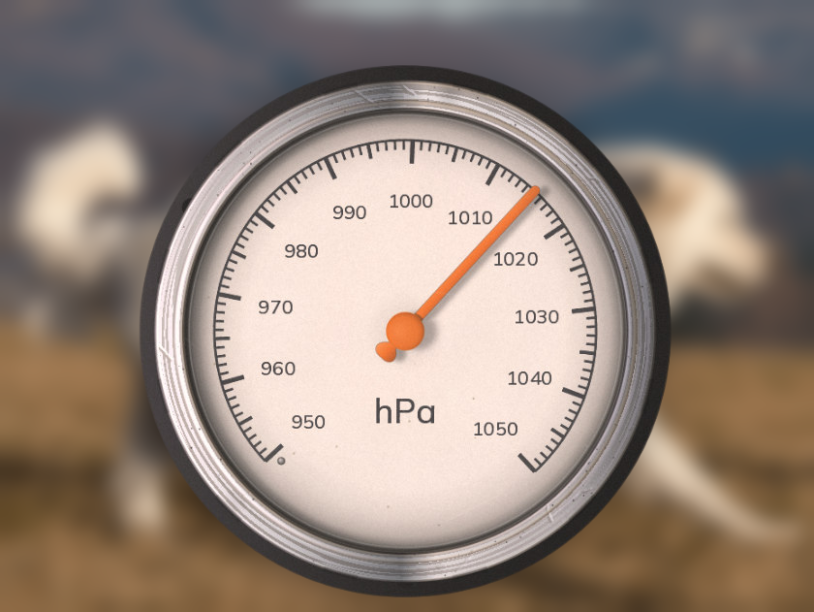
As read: {"value": 1015, "unit": "hPa"}
